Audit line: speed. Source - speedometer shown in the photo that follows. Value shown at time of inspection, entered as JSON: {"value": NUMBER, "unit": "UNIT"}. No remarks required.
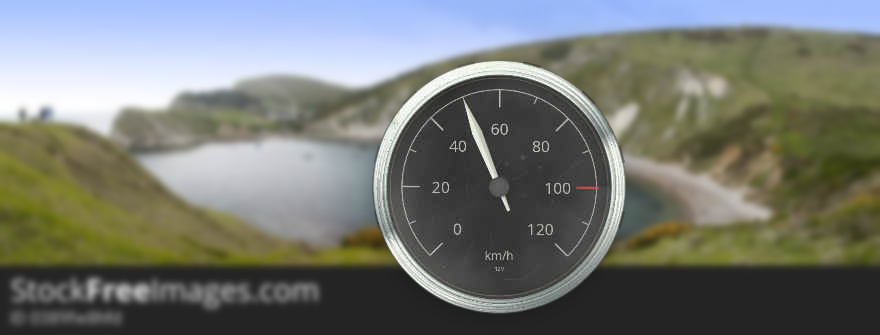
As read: {"value": 50, "unit": "km/h"}
